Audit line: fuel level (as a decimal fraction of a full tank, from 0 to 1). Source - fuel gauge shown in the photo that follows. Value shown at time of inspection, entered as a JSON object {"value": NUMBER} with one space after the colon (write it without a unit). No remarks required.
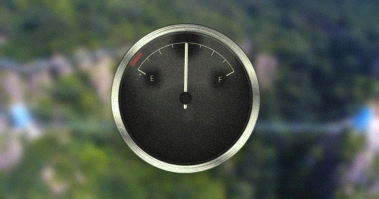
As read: {"value": 0.5}
